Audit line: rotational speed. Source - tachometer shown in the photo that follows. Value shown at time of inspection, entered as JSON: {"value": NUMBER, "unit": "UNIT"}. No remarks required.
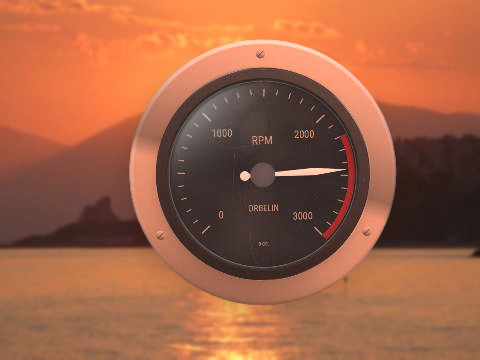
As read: {"value": 2450, "unit": "rpm"}
